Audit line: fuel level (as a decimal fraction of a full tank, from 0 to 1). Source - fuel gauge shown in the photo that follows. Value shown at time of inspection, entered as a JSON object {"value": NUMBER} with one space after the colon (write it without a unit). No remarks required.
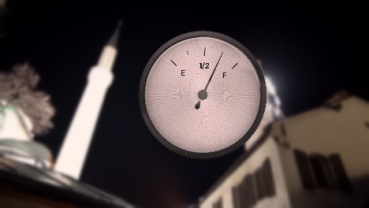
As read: {"value": 0.75}
